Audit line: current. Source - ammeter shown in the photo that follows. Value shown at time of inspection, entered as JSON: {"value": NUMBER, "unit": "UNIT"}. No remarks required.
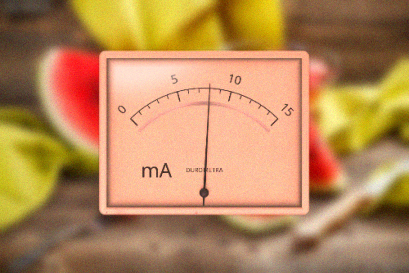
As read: {"value": 8, "unit": "mA"}
